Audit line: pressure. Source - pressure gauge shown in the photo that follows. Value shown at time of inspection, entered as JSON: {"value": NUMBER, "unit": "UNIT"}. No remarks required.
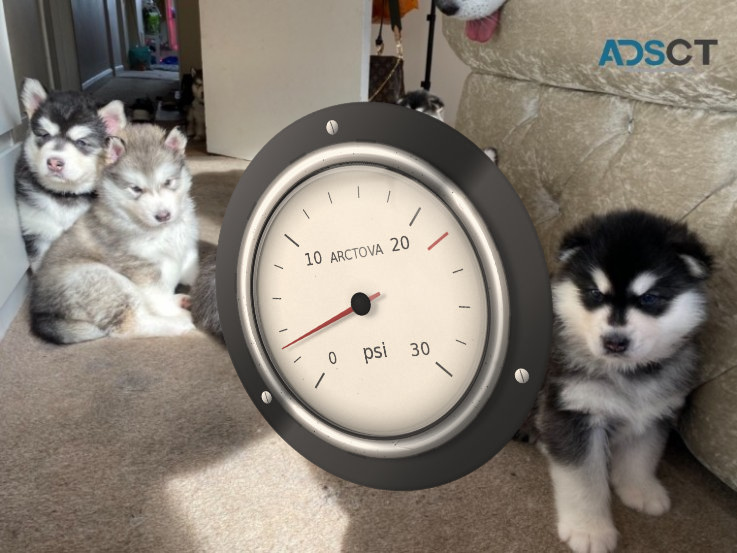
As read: {"value": 3, "unit": "psi"}
